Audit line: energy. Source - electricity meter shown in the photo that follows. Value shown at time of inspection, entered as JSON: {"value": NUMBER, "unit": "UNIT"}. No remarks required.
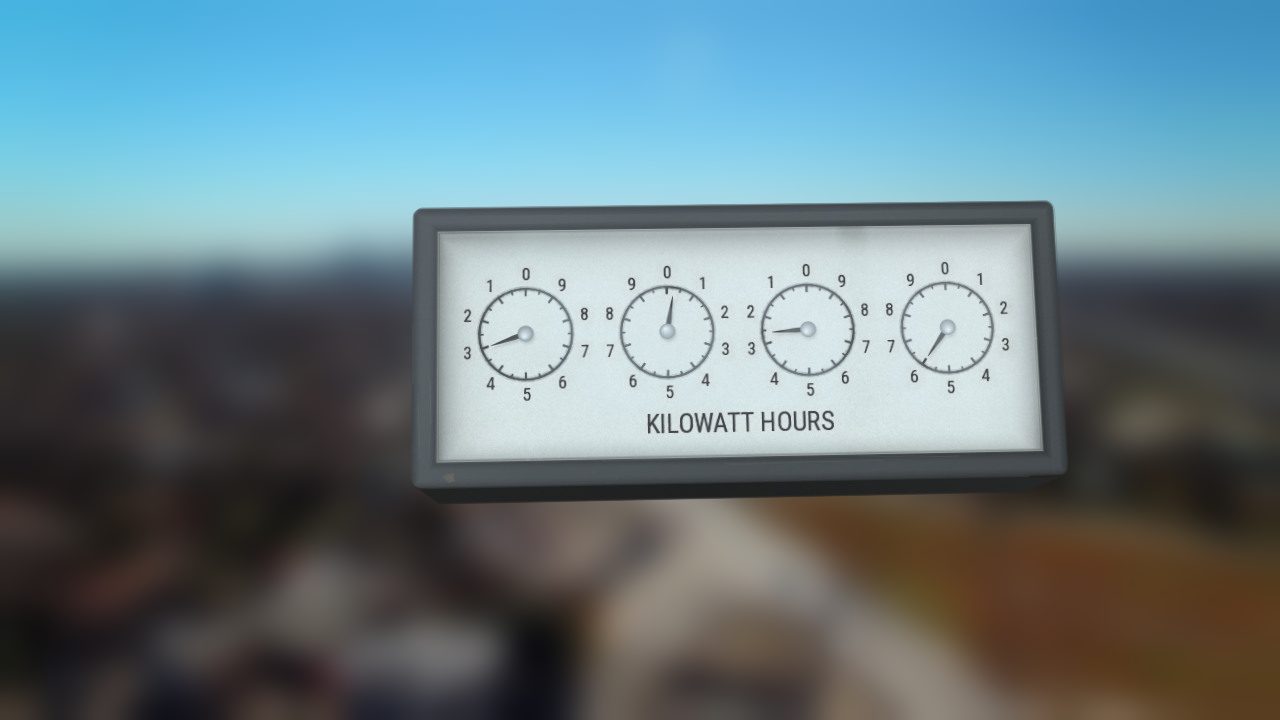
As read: {"value": 3026, "unit": "kWh"}
